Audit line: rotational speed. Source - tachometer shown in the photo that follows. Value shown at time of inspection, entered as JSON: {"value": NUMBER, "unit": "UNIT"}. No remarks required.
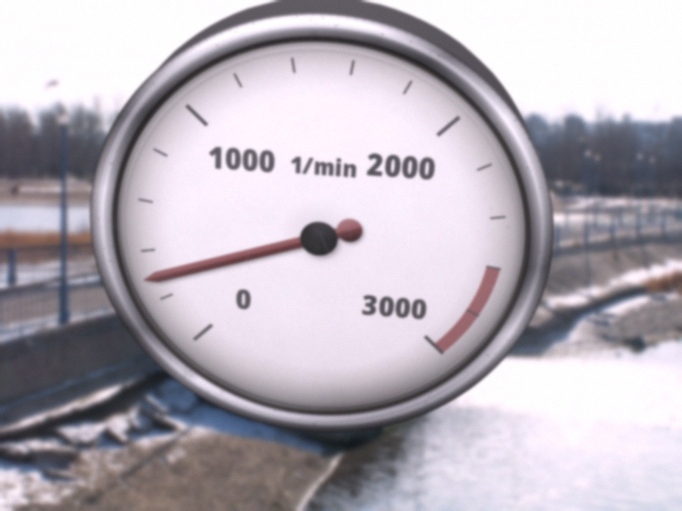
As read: {"value": 300, "unit": "rpm"}
